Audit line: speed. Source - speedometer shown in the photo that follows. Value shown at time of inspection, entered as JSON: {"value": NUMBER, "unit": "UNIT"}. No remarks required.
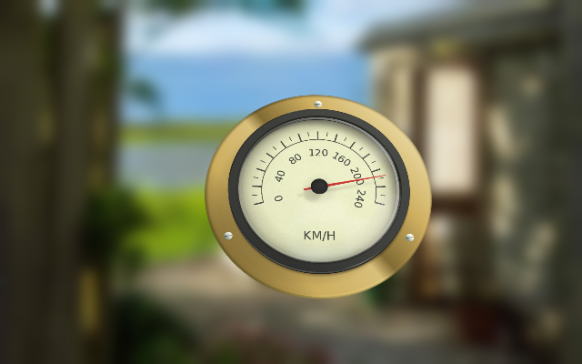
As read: {"value": 210, "unit": "km/h"}
